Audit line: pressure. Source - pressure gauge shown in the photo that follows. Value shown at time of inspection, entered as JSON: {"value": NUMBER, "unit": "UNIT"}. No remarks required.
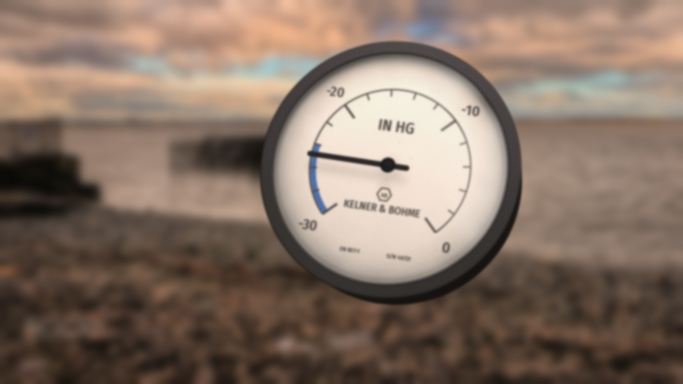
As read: {"value": -25, "unit": "inHg"}
